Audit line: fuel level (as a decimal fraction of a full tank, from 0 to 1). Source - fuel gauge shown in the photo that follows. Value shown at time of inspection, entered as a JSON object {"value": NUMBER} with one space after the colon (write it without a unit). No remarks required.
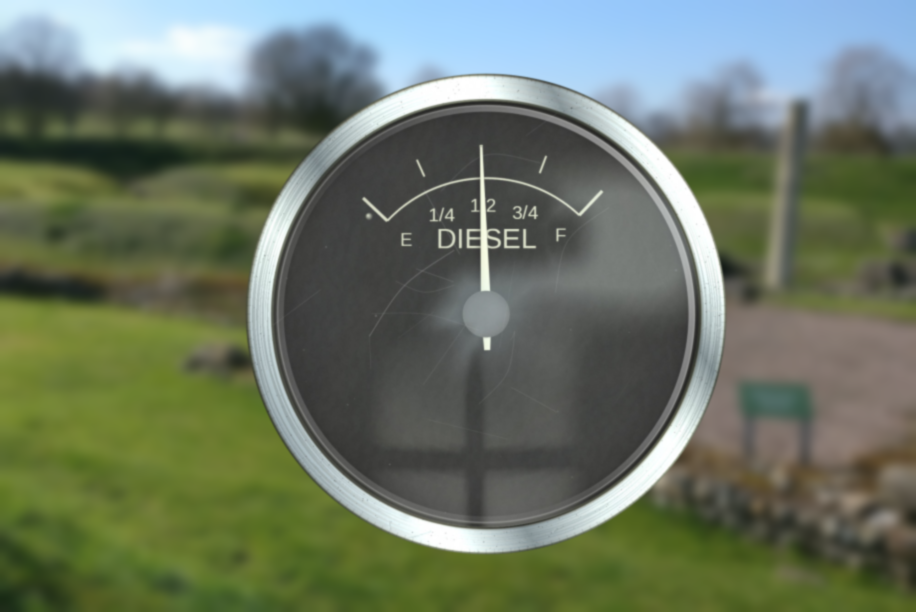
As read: {"value": 0.5}
